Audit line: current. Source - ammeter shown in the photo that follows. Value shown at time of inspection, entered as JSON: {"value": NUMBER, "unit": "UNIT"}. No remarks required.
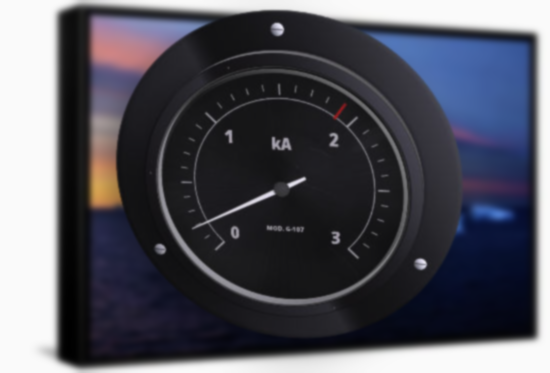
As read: {"value": 0.2, "unit": "kA"}
